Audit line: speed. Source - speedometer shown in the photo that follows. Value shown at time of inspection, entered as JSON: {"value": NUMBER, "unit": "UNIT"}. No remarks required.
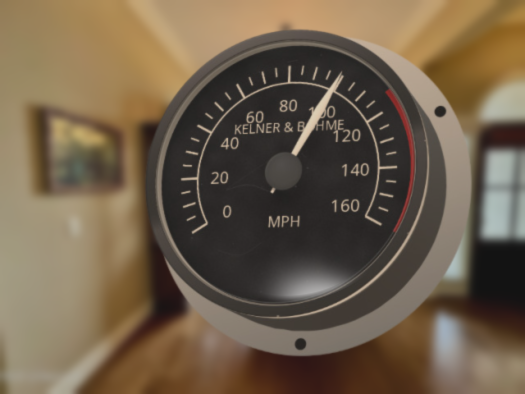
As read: {"value": 100, "unit": "mph"}
